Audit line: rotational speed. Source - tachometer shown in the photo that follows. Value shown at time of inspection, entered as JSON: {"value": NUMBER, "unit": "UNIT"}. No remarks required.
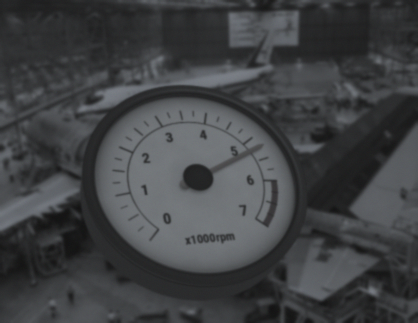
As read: {"value": 5250, "unit": "rpm"}
